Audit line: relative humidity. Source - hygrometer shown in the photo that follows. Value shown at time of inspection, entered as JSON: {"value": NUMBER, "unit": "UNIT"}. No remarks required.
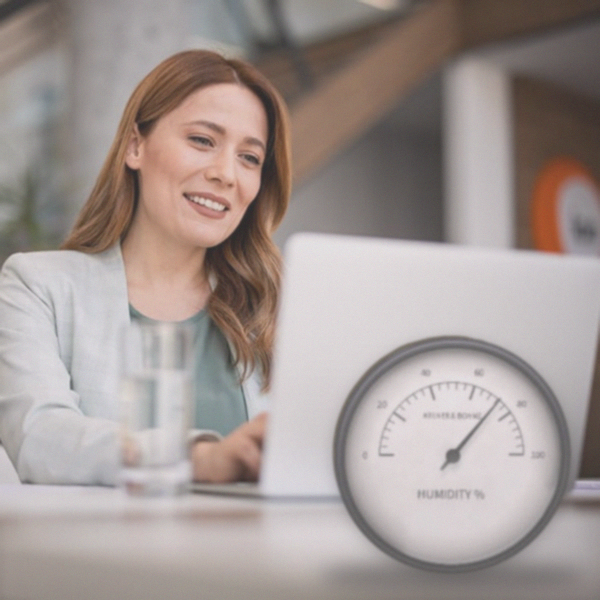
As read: {"value": 72, "unit": "%"}
